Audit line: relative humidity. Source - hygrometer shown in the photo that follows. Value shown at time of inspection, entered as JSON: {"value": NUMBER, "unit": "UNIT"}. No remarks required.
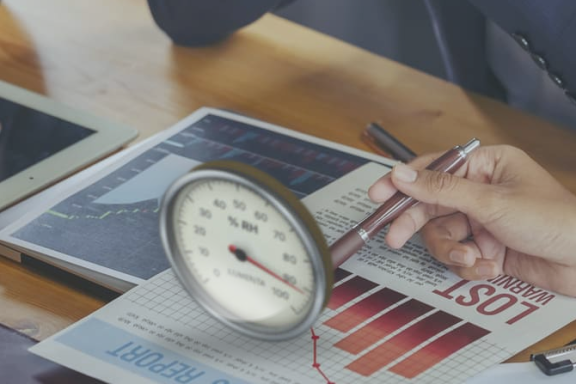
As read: {"value": 90, "unit": "%"}
